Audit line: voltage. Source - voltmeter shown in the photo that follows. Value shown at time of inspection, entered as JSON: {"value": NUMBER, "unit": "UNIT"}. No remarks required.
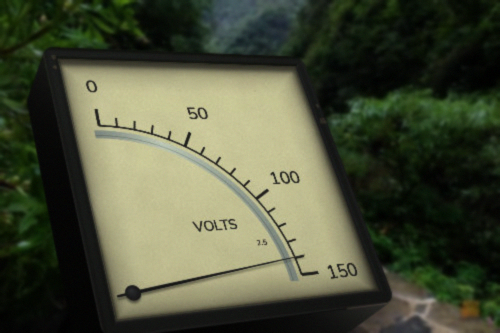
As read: {"value": 140, "unit": "V"}
